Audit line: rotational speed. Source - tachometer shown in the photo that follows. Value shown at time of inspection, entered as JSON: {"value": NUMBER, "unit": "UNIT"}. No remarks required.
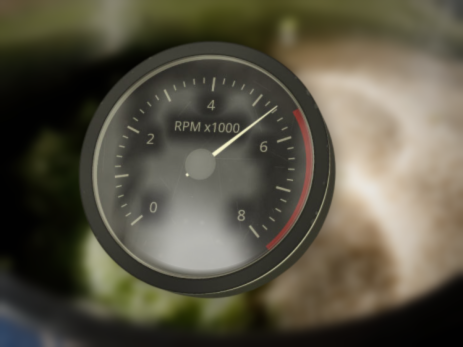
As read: {"value": 5400, "unit": "rpm"}
